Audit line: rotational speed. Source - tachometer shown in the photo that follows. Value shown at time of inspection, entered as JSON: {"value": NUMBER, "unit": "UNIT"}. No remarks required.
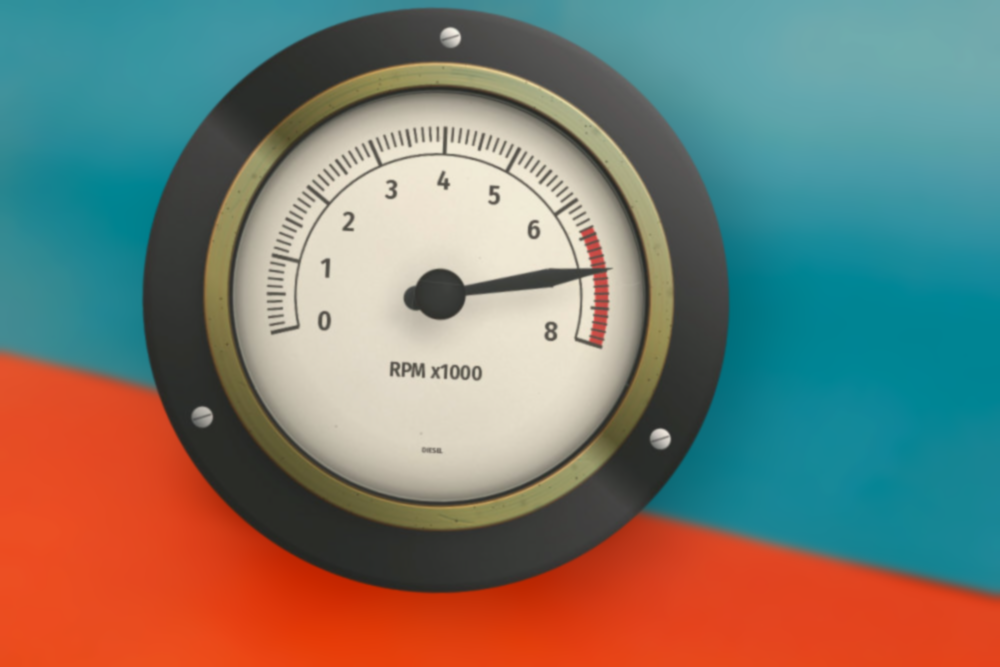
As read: {"value": 7000, "unit": "rpm"}
